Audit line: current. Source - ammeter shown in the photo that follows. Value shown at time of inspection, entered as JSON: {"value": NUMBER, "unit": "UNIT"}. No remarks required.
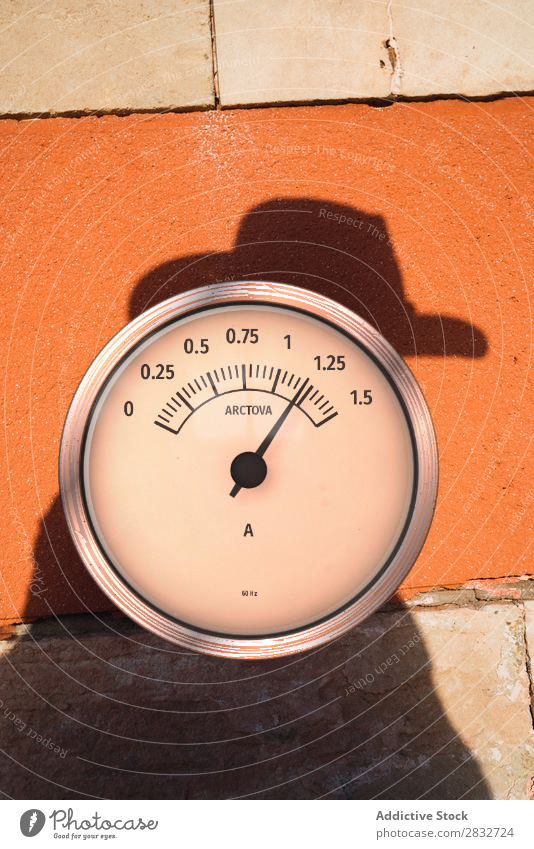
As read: {"value": 1.2, "unit": "A"}
